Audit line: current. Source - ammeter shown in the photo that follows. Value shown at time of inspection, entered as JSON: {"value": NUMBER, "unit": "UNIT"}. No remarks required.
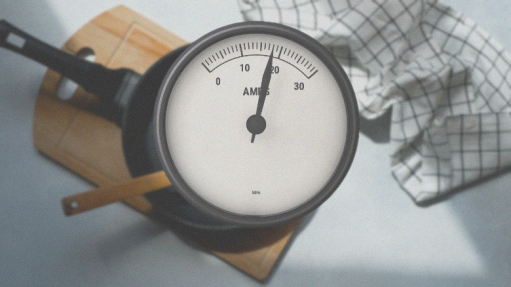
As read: {"value": 18, "unit": "A"}
